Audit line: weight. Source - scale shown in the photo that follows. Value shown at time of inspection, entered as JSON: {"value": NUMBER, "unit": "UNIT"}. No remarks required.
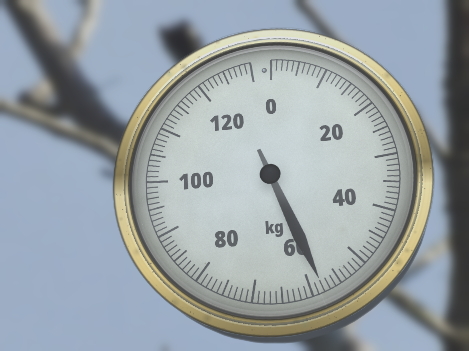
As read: {"value": 58, "unit": "kg"}
